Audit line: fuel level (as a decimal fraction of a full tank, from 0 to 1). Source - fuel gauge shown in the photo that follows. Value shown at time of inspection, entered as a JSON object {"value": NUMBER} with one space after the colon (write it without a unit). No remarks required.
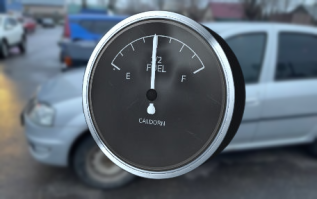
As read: {"value": 0.5}
